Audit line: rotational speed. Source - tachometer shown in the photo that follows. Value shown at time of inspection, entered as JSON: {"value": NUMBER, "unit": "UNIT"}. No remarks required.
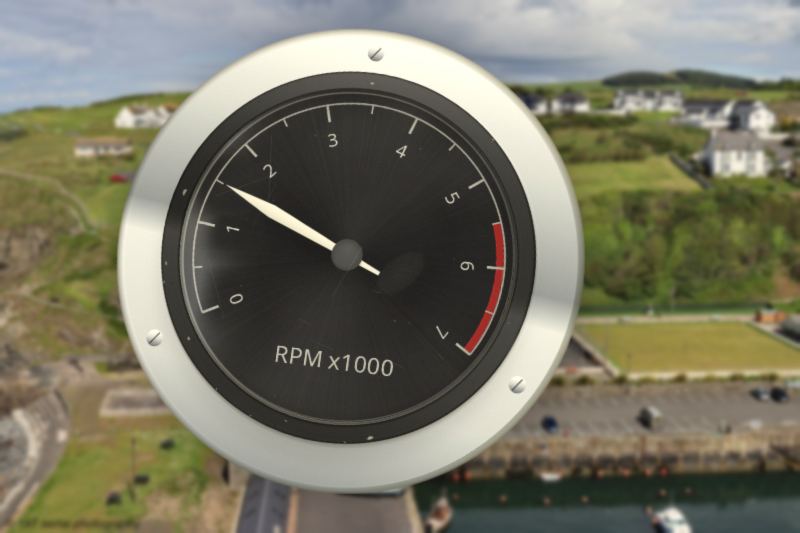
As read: {"value": 1500, "unit": "rpm"}
